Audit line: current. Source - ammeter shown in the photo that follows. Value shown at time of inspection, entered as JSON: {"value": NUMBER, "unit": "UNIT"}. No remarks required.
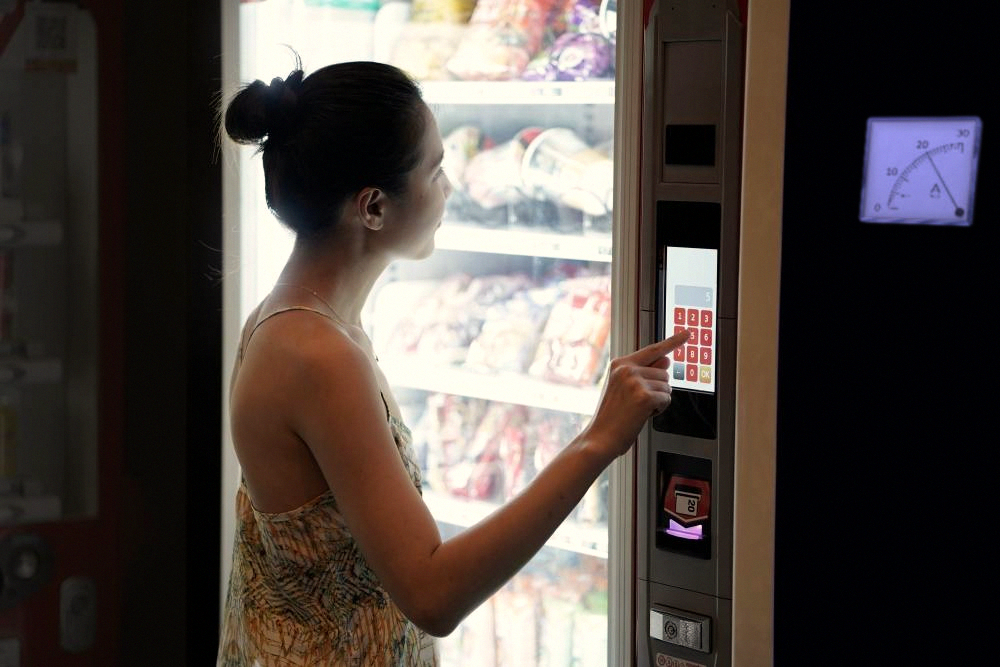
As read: {"value": 20, "unit": "A"}
